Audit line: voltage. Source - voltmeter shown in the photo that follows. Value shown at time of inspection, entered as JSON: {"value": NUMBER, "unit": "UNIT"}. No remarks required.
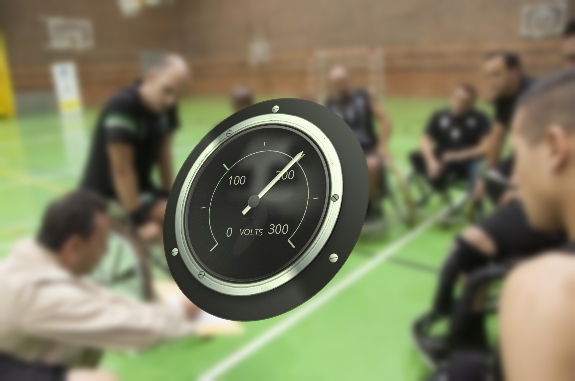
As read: {"value": 200, "unit": "V"}
